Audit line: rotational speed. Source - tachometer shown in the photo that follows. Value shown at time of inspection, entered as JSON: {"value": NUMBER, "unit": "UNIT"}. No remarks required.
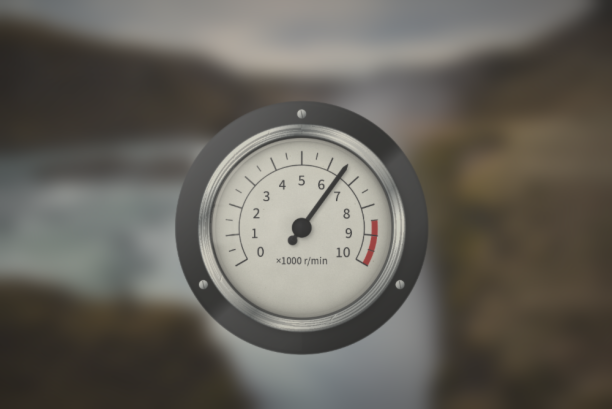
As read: {"value": 6500, "unit": "rpm"}
